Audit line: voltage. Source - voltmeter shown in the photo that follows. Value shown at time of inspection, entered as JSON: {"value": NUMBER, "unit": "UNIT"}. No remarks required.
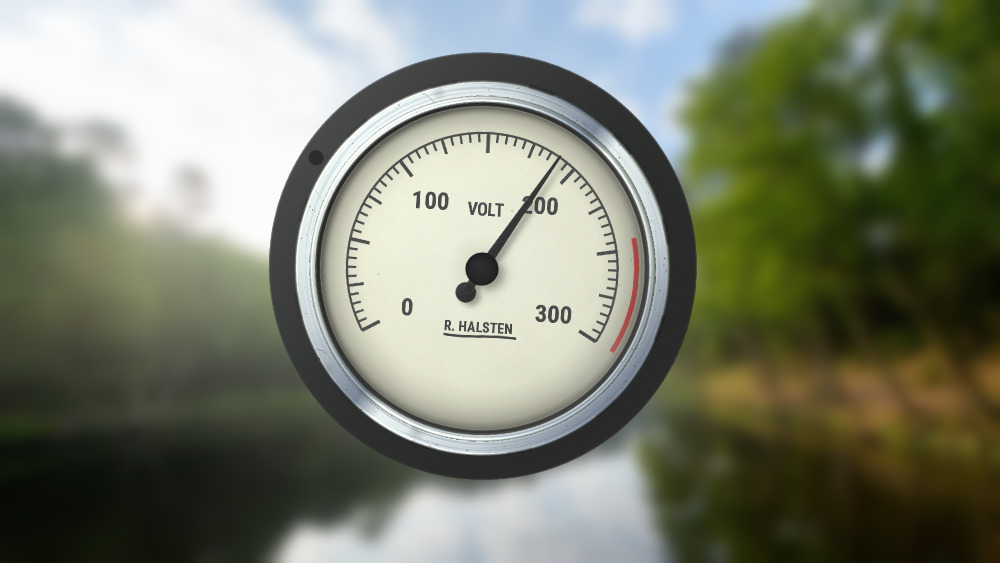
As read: {"value": 190, "unit": "V"}
